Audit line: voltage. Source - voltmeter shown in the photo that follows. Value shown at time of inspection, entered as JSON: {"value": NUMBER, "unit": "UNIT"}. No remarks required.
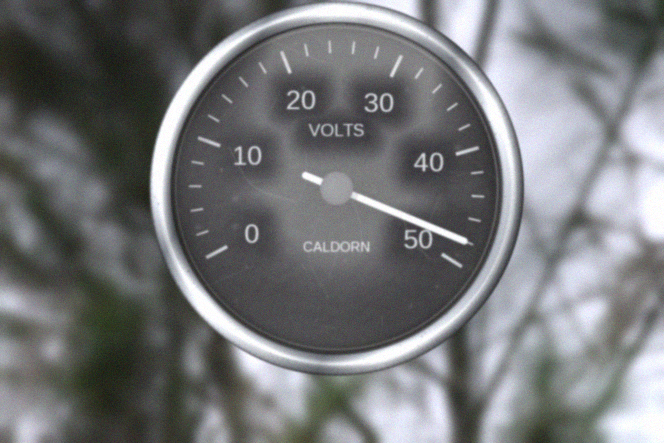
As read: {"value": 48, "unit": "V"}
